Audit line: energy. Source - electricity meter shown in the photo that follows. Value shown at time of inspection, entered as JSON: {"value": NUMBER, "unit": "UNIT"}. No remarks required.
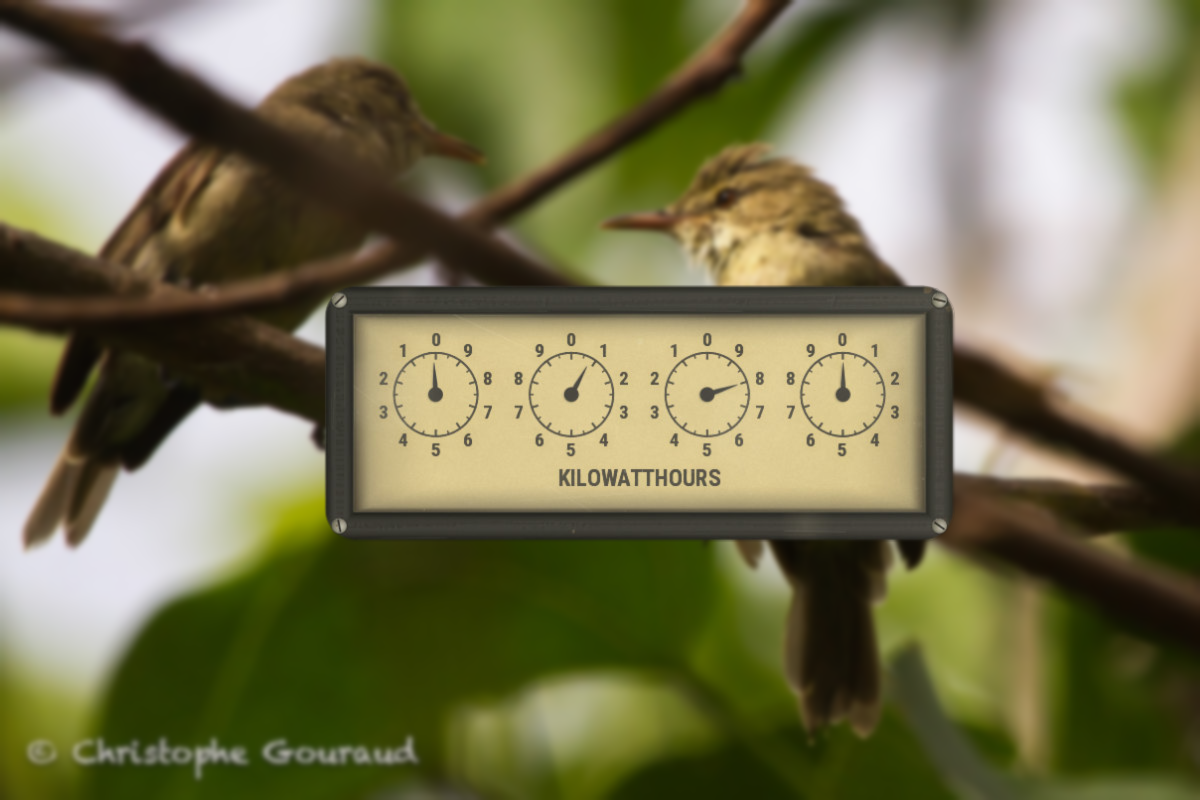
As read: {"value": 80, "unit": "kWh"}
